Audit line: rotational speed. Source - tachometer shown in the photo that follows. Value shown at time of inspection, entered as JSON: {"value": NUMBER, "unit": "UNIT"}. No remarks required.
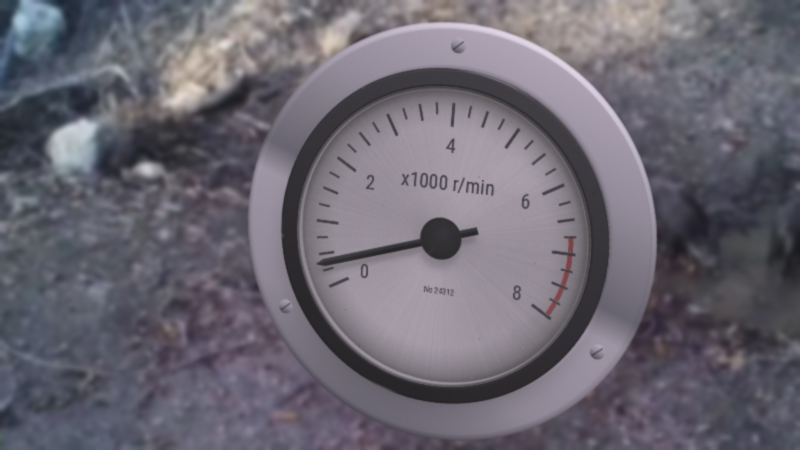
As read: {"value": 375, "unit": "rpm"}
